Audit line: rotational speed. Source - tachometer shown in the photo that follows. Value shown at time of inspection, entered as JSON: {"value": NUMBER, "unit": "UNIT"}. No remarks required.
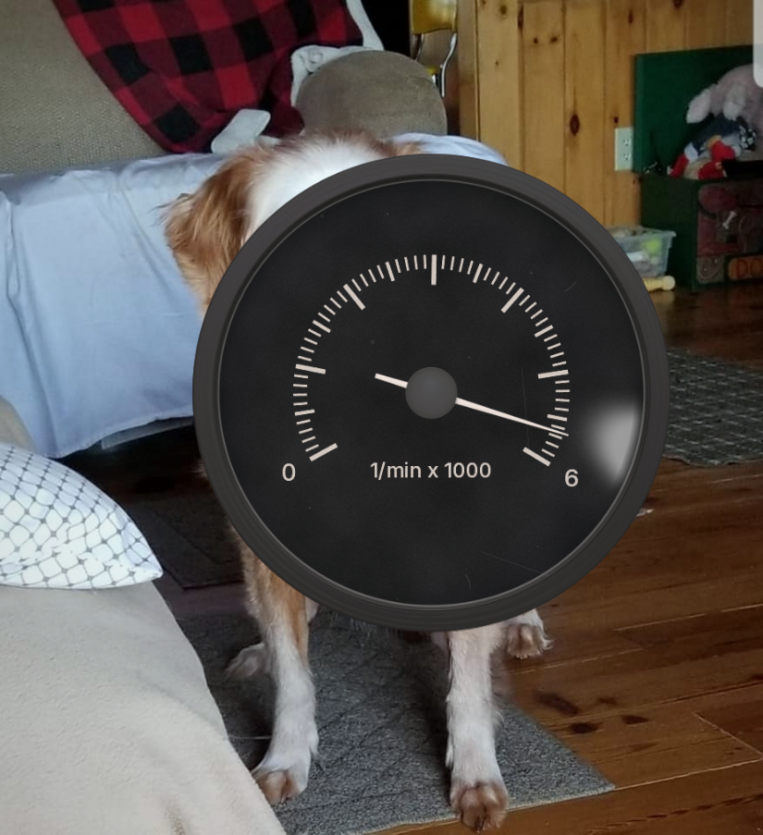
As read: {"value": 5650, "unit": "rpm"}
